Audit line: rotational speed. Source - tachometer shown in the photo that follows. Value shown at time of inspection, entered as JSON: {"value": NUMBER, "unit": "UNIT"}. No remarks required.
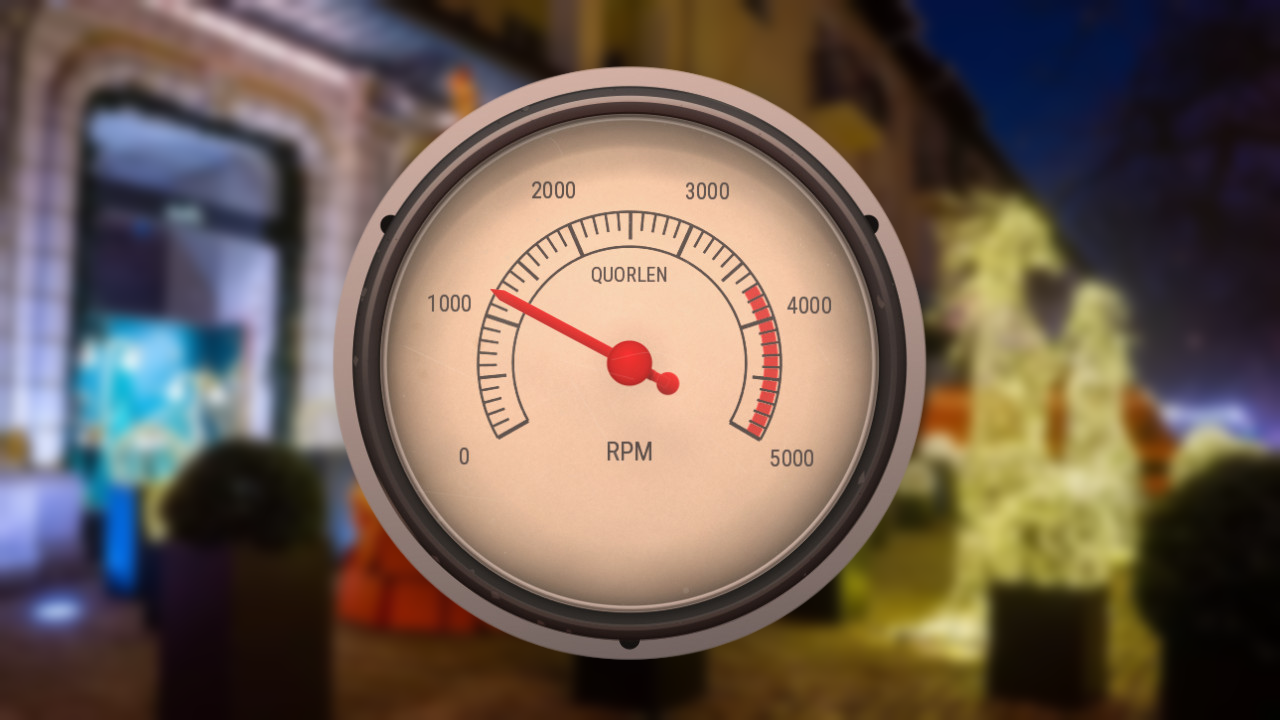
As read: {"value": 1200, "unit": "rpm"}
